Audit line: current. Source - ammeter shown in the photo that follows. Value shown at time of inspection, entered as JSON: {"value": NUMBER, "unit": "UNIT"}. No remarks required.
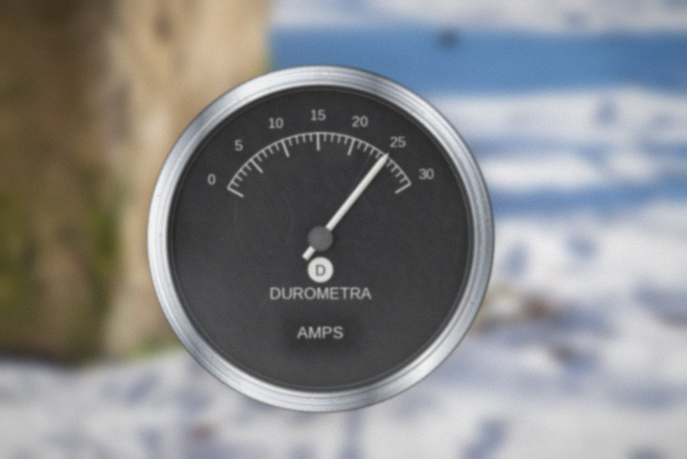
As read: {"value": 25, "unit": "A"}
